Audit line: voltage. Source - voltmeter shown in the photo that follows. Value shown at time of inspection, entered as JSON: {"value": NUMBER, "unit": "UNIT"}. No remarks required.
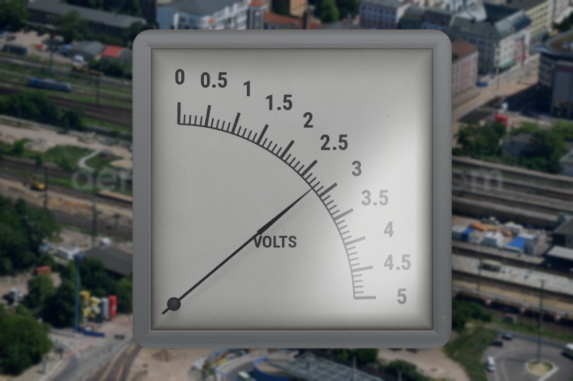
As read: {"value": 2.8, "unit": "V"}
